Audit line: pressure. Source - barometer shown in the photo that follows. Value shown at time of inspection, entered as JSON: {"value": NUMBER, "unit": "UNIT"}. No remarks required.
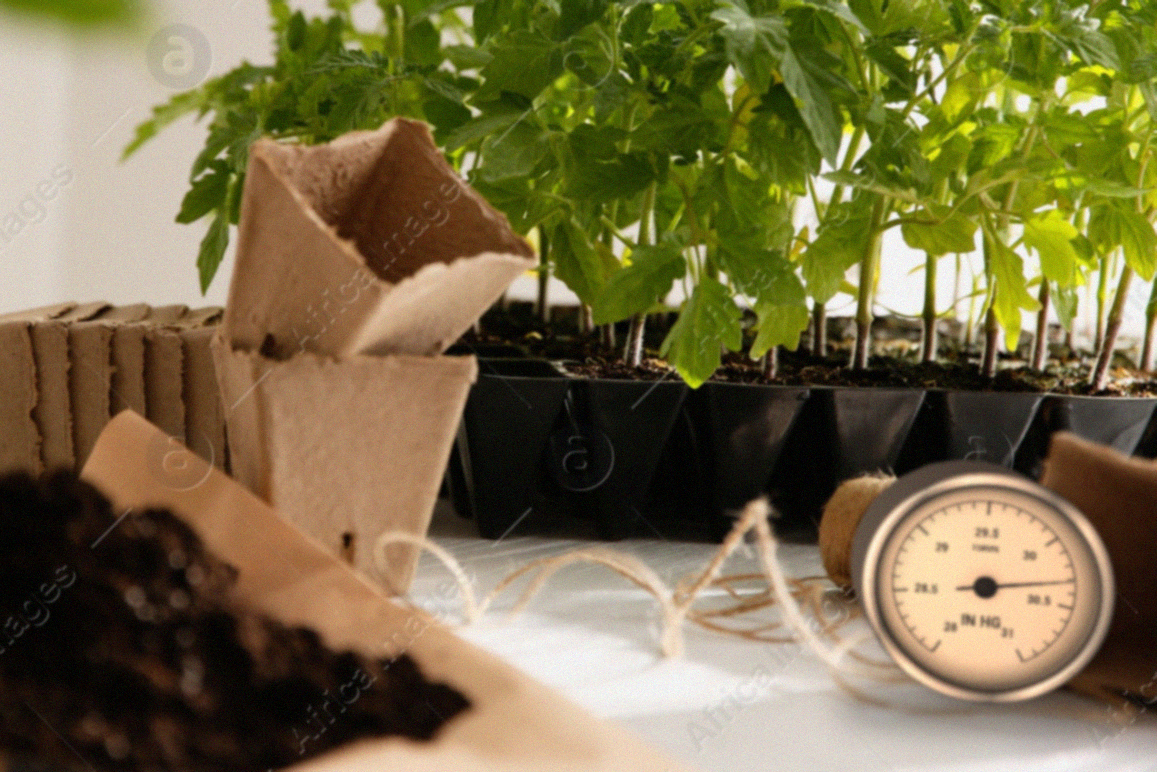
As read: {"value": 30.3, "unit": "inHg"}
